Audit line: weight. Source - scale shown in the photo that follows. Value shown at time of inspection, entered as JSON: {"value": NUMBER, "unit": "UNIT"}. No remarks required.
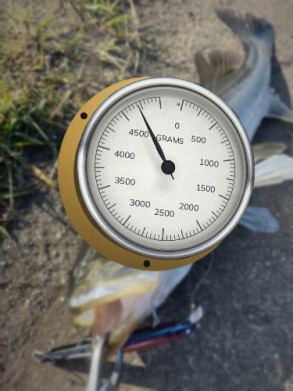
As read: {"value": 4700, "unit": "g"}
